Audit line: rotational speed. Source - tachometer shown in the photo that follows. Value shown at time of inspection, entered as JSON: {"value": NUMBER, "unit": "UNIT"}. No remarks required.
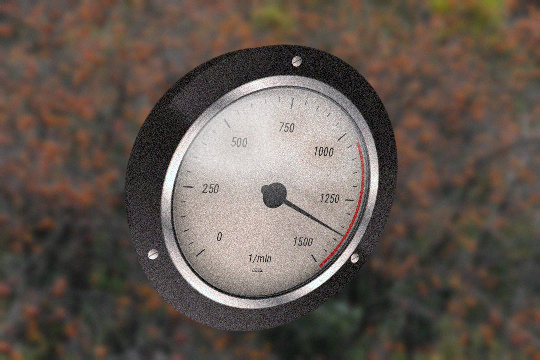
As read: {"value": 1375, "unit": "rpm"}
